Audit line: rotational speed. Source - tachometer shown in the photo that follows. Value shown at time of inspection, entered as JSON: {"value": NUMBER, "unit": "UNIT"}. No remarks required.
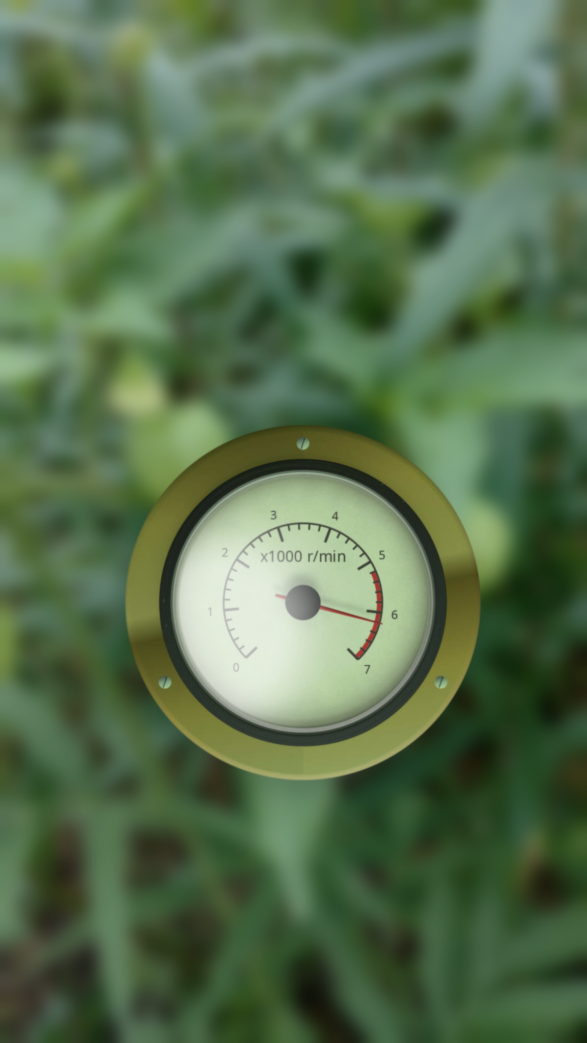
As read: {"value": 6200, "unit": "rpm"}
